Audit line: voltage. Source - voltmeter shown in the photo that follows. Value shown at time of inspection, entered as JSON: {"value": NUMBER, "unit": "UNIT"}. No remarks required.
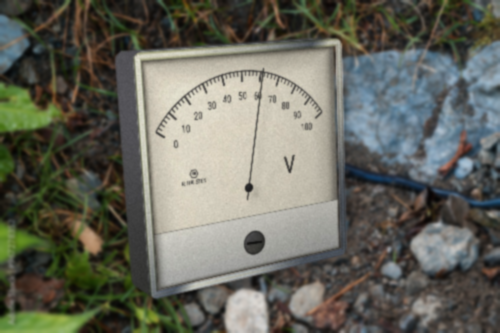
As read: {"value": 60, "unit": "V"}
